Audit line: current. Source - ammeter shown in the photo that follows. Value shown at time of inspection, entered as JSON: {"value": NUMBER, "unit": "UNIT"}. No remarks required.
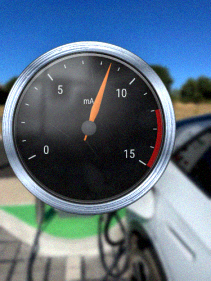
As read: {"value": 8.5, "unit": "mA"}
